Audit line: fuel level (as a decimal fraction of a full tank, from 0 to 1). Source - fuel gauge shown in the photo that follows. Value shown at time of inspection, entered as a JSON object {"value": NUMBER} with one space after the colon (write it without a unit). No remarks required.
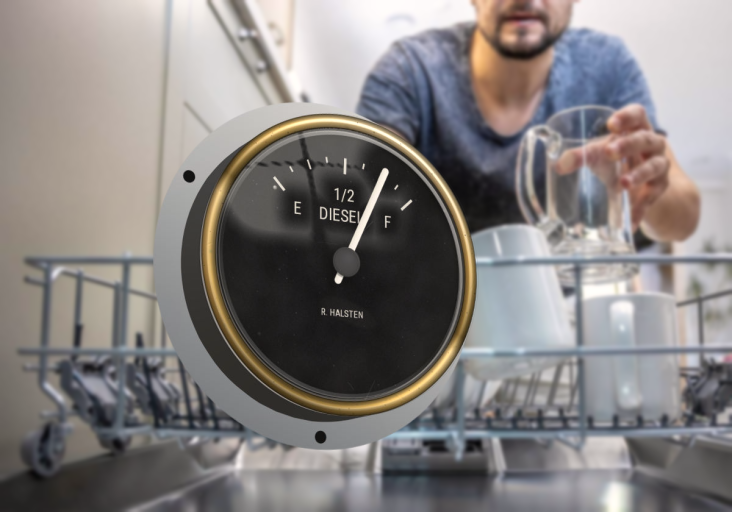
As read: {"value": 0.75}
